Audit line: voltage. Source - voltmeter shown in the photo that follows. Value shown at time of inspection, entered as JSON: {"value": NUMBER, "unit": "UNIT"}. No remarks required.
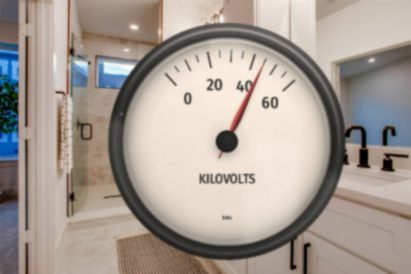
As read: {"value": 45, "unit": "kV"}
